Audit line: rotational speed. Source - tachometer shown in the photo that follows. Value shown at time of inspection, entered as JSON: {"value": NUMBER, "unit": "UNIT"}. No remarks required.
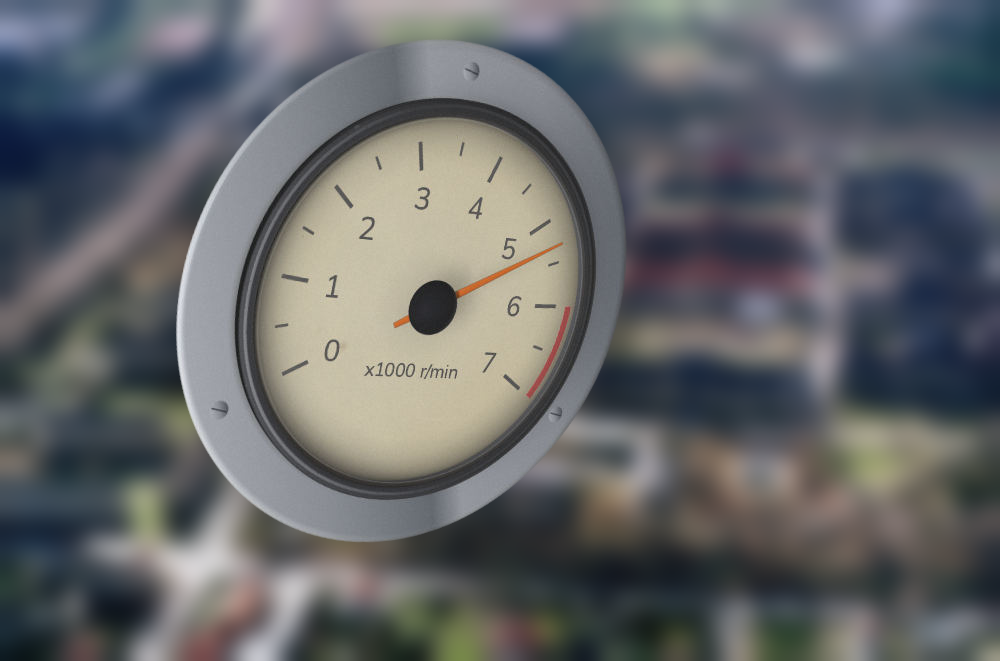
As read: {"value": 5250, "unit": "rpm"}
